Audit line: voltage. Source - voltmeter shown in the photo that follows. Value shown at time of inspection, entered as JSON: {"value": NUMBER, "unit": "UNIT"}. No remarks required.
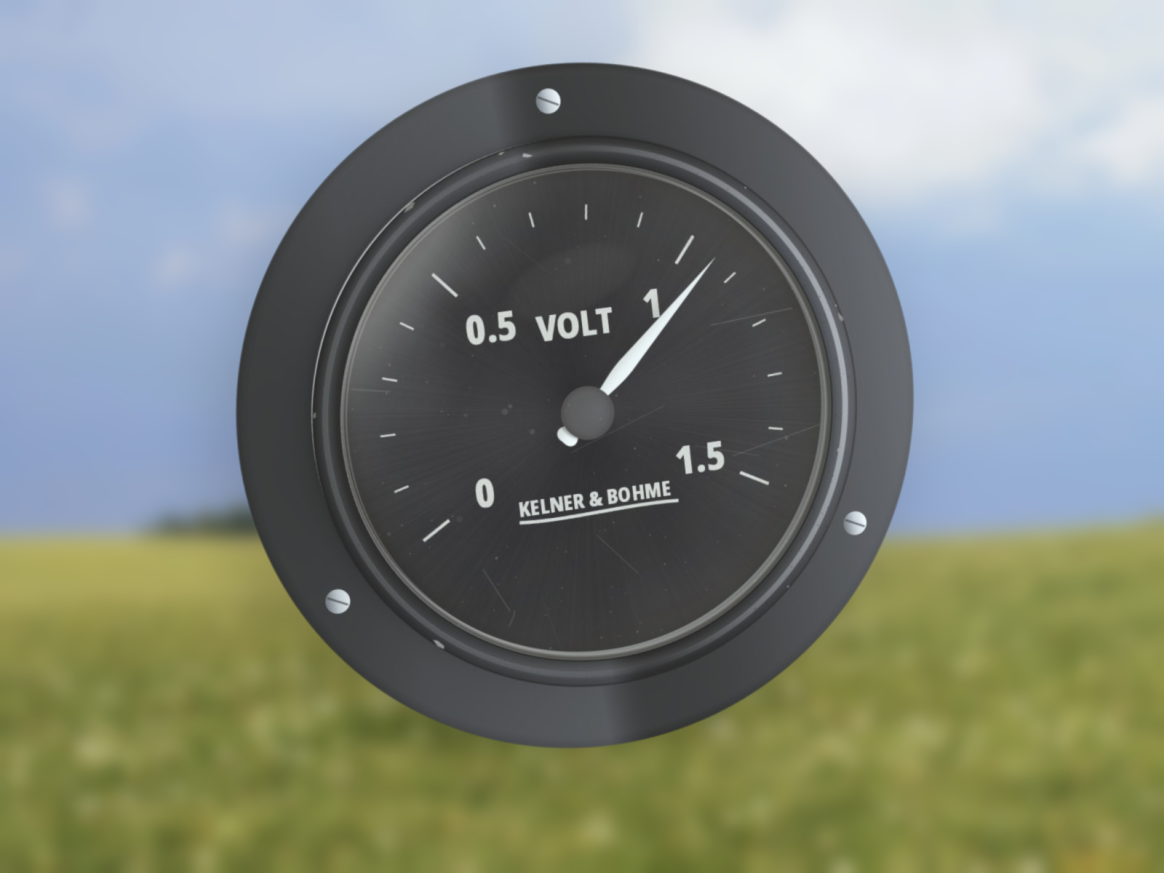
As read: {"value": 1.05, "unit": "V"}
